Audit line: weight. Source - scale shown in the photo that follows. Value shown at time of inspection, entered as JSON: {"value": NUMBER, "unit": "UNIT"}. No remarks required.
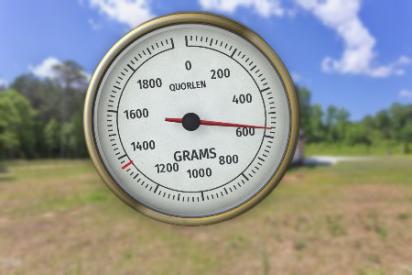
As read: {"value": 560, "unit": "g"}
